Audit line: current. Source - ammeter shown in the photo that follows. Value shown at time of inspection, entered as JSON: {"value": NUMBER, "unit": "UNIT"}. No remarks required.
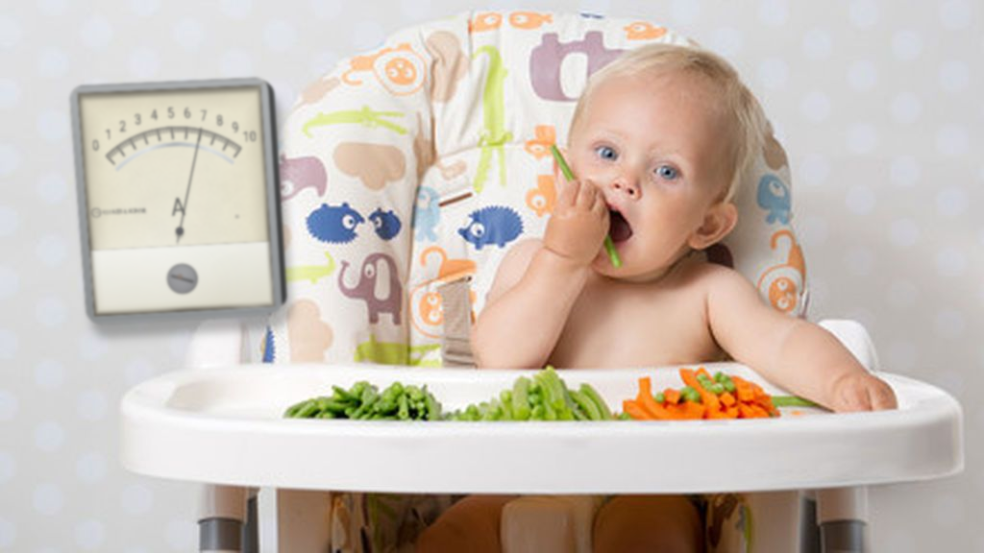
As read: {"value": 7, "unit": "A"}
